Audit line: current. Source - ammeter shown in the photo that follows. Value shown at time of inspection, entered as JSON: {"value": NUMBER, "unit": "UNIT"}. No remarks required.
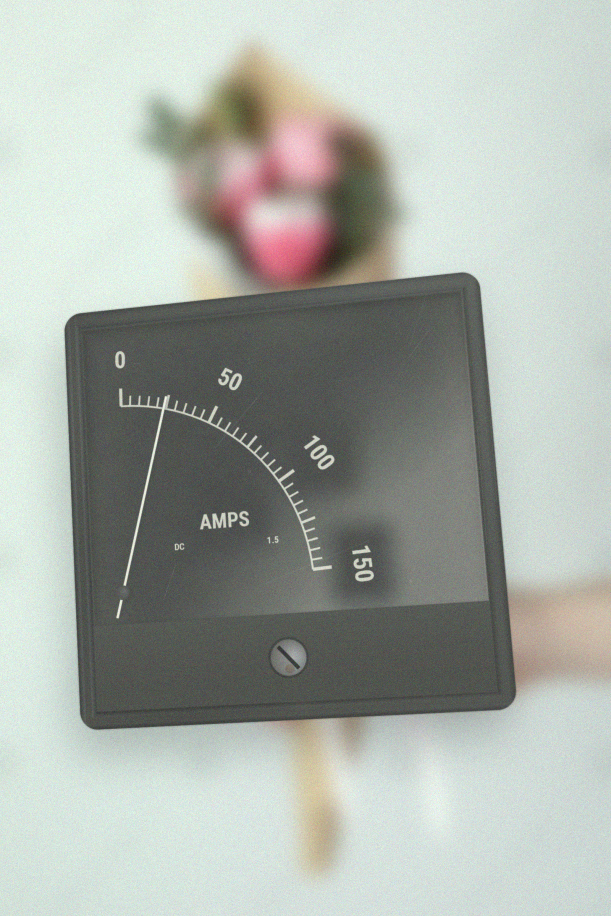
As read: {"value": 25, "unit": "A"}
